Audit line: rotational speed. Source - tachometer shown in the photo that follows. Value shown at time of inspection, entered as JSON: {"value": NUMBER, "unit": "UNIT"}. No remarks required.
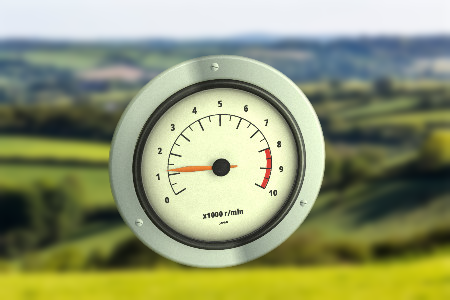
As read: {"value": 1250, "unit": "rpm"}
